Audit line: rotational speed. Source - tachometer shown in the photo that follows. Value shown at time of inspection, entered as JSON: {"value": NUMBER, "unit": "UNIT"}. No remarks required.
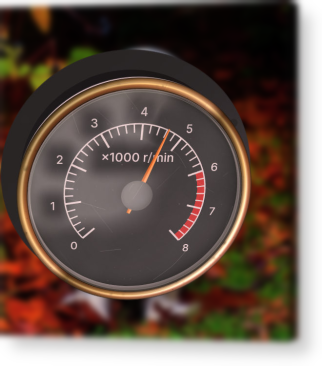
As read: {"value": 4600, "unit": "rpm"}
